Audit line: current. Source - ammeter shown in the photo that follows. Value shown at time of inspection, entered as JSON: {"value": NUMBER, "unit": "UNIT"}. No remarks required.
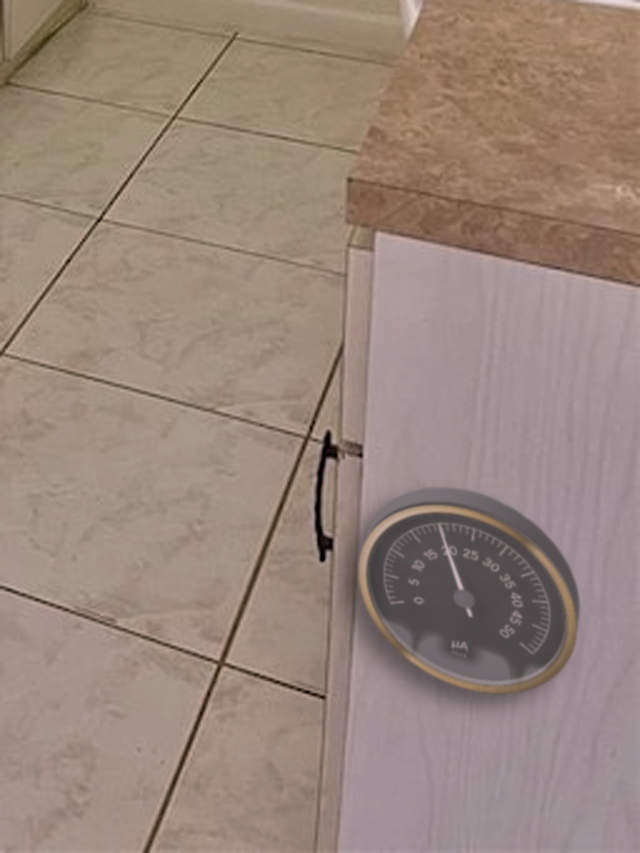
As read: {"value": 20, "unit": "µA"}
